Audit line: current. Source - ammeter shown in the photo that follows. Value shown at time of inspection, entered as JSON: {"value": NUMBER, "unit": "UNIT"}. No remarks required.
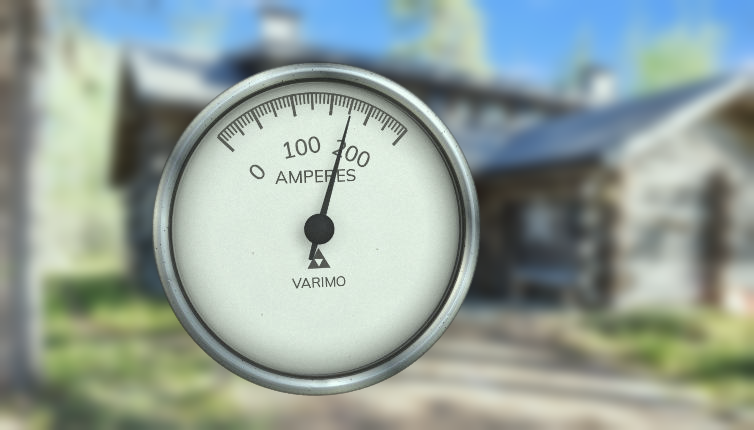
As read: {"value": 175, "unit": "A"}
